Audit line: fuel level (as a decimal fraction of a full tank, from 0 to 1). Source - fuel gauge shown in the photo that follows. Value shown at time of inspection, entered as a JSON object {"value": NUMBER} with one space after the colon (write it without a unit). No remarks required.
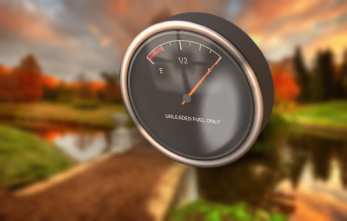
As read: {"value": 1}
